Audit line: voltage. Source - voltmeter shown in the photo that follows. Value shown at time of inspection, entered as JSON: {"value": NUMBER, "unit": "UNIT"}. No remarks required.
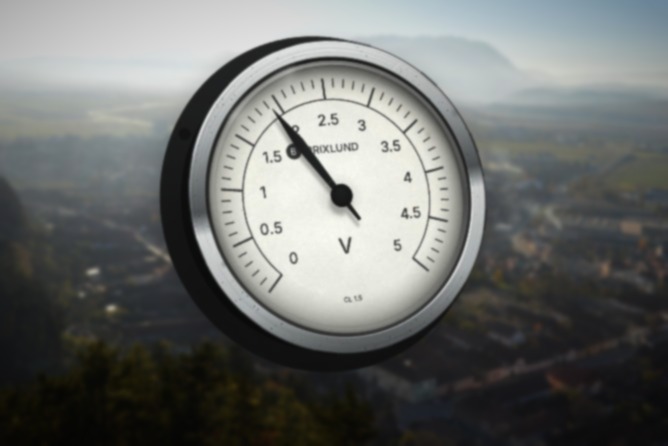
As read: {"value": 1.9, "unit": "V"}
